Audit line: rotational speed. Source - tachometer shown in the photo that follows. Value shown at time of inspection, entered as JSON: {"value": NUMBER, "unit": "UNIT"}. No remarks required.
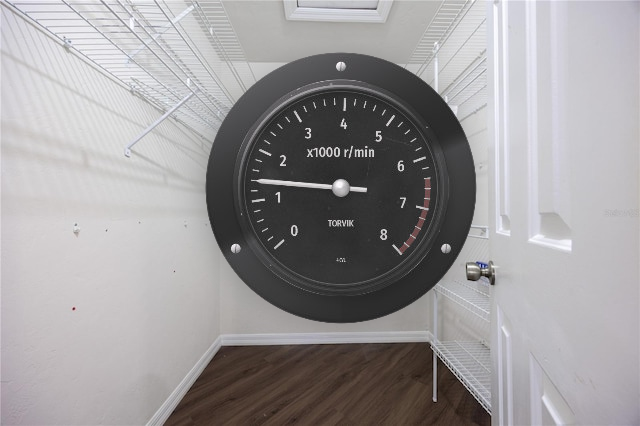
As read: {"value": 1400, "unit": "rpm"}
